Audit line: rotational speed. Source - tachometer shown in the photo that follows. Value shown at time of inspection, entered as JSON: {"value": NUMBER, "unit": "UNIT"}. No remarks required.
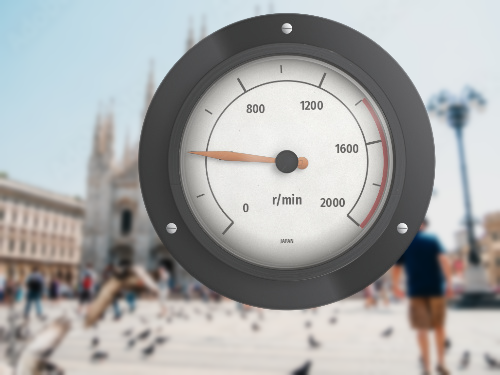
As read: {"value": 400, "unit": "rpm"}
